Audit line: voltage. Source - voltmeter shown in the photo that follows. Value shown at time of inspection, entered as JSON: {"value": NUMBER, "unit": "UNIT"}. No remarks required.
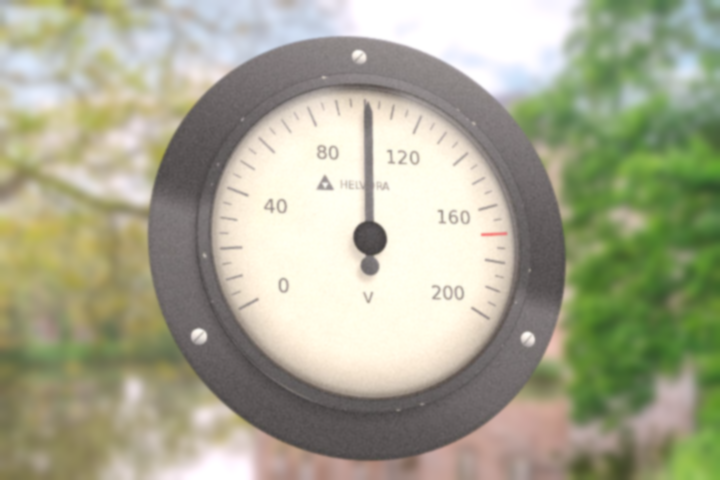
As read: {"value": 100, "unit": "V"}
